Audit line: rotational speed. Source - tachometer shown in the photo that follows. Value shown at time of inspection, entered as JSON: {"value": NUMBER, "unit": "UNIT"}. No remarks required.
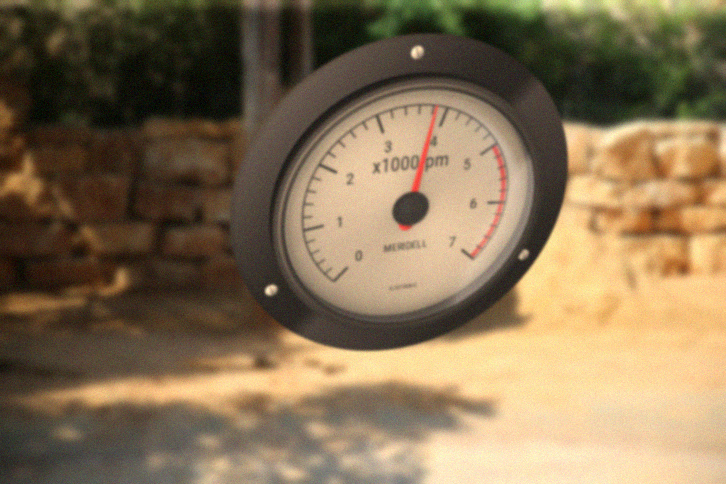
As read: {"value": 3800, "unit": "rpm"}
